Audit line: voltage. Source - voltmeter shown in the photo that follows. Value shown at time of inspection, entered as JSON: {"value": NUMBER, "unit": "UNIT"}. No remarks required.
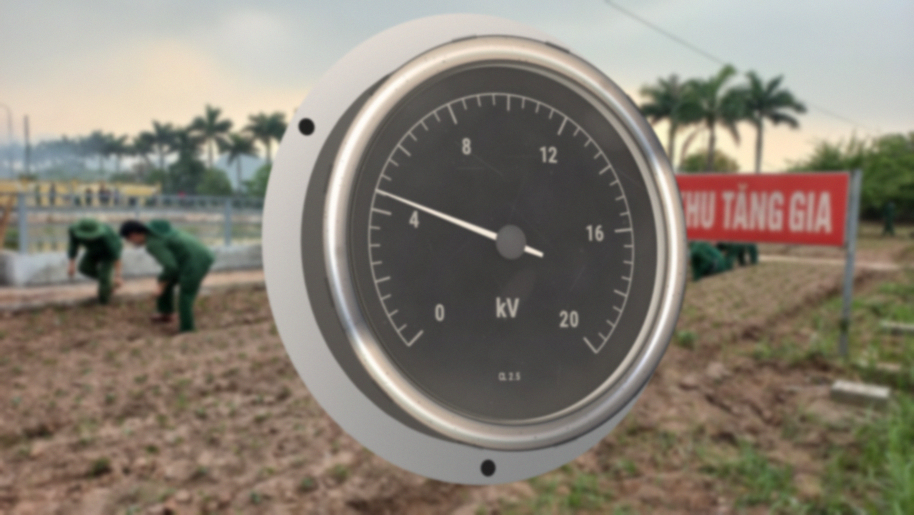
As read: {"value": 4.5, "unit": "kV"}
